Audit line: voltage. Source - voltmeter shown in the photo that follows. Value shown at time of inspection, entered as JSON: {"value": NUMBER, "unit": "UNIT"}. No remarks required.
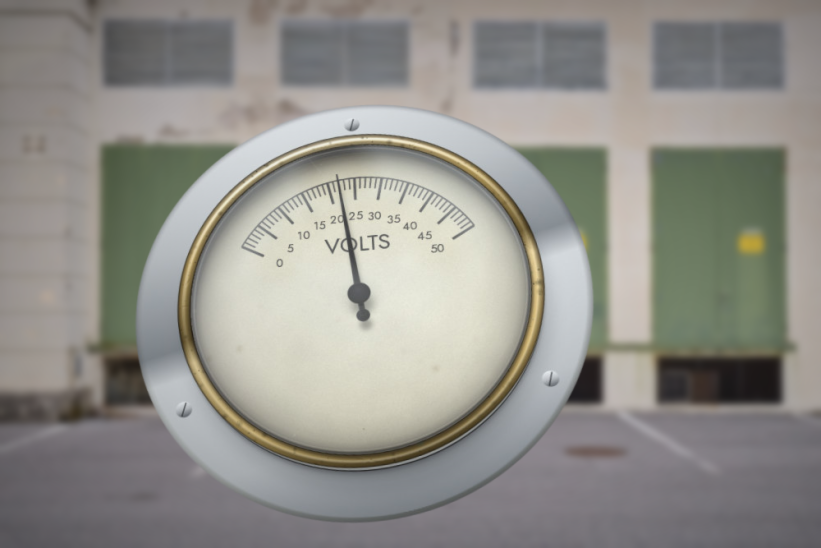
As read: {"value": 22, "unit": "V"}
